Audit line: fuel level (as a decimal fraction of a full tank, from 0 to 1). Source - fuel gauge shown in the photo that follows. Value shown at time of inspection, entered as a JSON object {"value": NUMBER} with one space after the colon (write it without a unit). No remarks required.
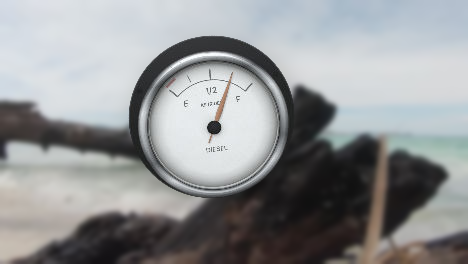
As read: {"value": 0.75}
